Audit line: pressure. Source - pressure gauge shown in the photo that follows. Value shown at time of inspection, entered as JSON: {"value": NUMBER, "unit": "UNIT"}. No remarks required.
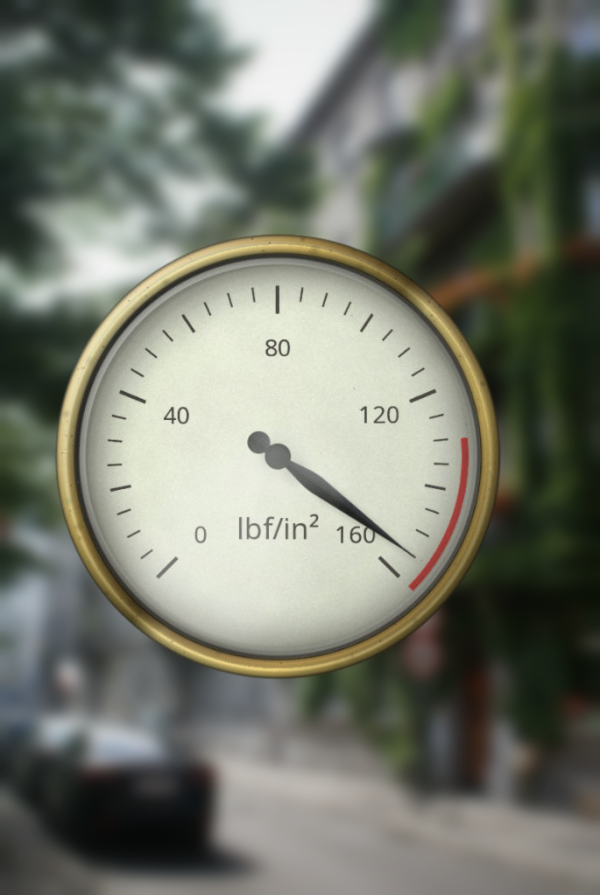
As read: {"value": 155, "unit": "psi"}
